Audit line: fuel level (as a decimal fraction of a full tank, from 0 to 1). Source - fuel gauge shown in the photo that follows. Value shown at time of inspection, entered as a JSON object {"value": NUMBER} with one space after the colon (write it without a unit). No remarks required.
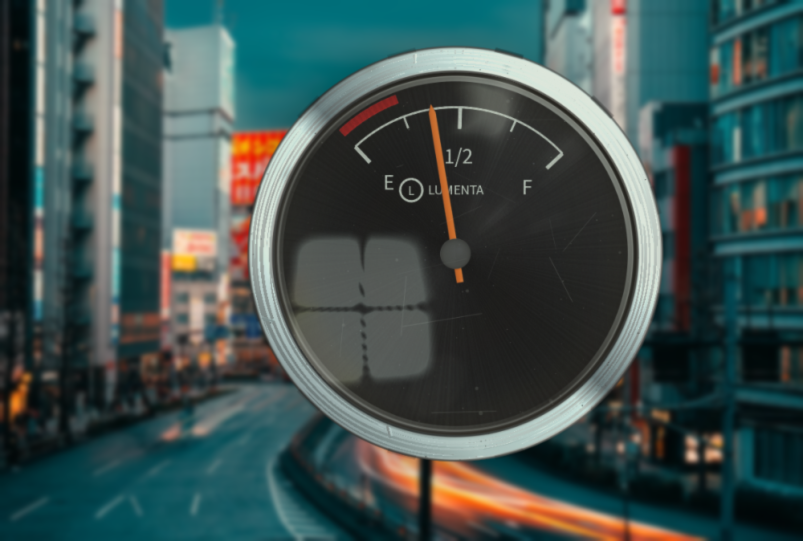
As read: {"value": 0.375}
